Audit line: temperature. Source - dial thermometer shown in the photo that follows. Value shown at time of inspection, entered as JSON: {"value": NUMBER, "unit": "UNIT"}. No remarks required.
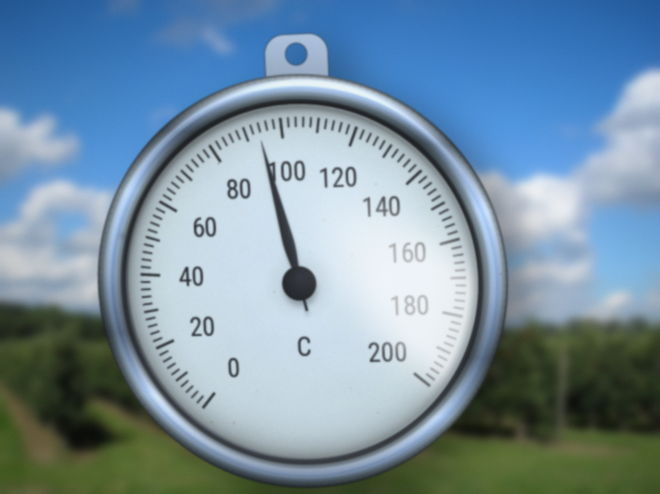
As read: {"value": 94, "unit": "°C"}
